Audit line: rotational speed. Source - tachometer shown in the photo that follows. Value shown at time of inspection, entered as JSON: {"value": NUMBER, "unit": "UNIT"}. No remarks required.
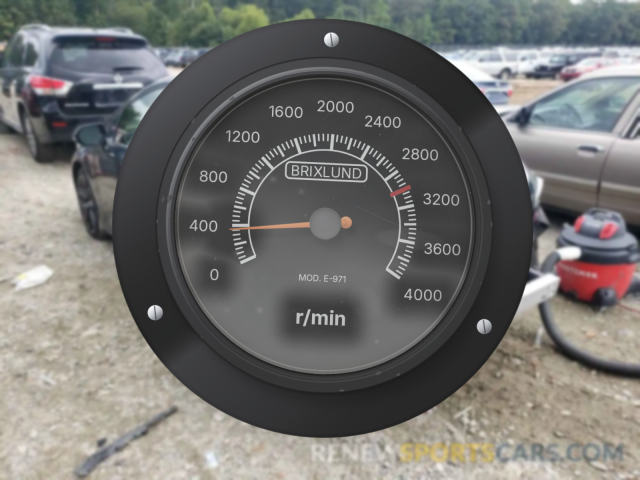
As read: {"value": 350, "unit": "rpm"}
